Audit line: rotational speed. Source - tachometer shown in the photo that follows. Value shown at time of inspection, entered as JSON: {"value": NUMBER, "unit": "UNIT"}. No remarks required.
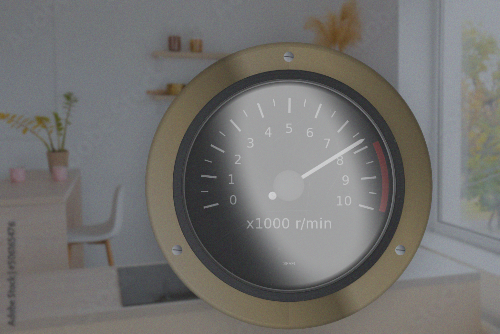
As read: {"value": 7750, "unit": "rpm"}
